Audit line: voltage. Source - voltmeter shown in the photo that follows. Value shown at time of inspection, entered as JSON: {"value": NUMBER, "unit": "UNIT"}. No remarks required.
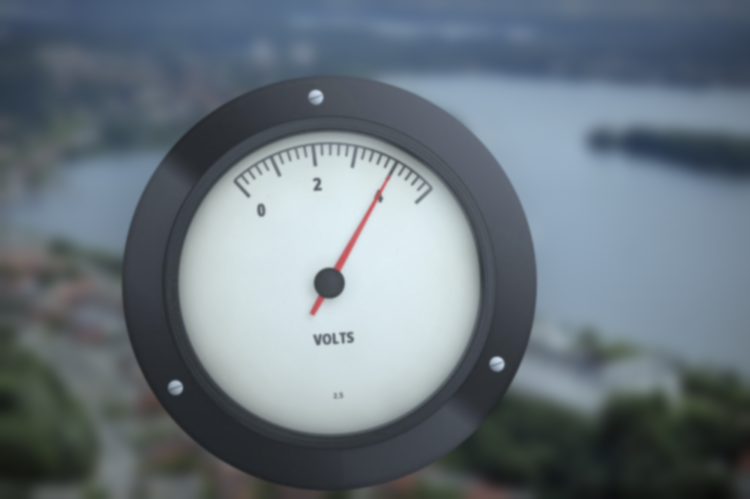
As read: {"value": 4, "unit": "V"}
